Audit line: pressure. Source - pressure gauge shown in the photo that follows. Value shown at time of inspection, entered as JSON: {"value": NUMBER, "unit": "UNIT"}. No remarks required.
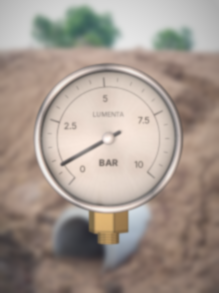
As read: {"value": 0.75, "unit": "bar"}
